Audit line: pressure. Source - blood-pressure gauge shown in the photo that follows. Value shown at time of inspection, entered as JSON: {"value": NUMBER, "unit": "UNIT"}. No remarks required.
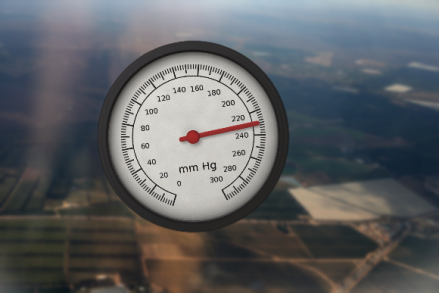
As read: {"value": 230, "unit": "mmHg"}
